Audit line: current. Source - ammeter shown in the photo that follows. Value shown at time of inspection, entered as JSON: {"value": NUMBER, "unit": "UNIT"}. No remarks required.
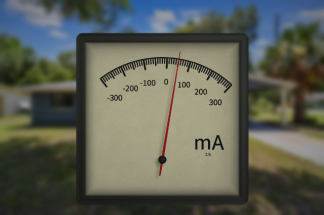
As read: {"value": 50, "unit": "mA"}
